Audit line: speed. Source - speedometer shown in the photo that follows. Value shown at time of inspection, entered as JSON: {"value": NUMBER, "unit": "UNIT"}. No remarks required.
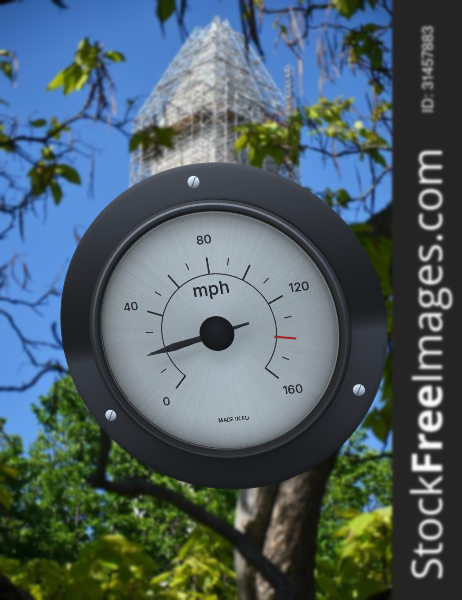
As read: {"value": 20, "unit": "mph"}
